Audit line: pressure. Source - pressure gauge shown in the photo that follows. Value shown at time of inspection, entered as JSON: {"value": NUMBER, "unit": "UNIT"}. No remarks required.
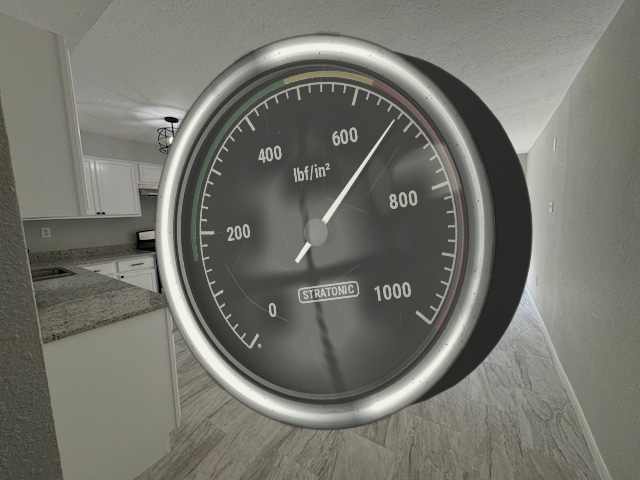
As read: {"value": 680, "unit": "psi"}
